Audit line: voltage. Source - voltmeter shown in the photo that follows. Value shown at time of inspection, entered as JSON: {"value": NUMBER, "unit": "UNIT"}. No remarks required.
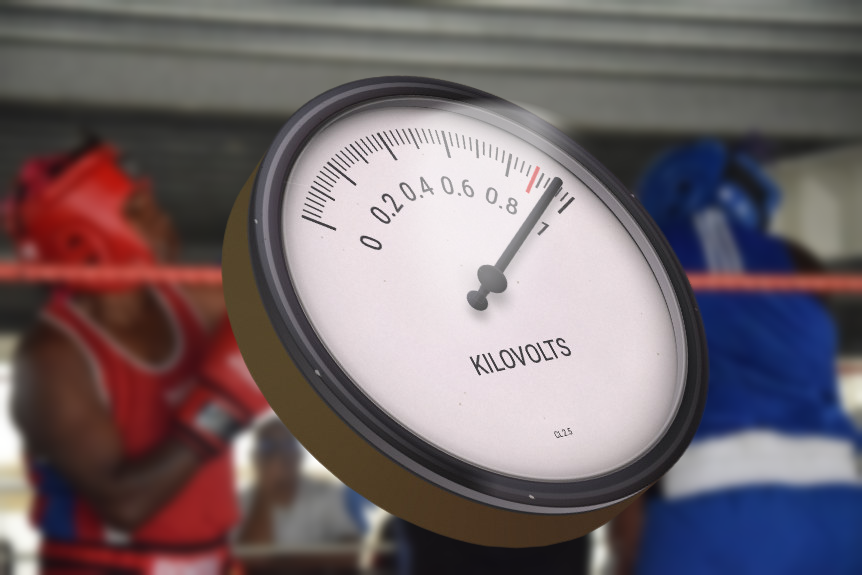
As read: {"value": 0.94, "unit": "kV"}
